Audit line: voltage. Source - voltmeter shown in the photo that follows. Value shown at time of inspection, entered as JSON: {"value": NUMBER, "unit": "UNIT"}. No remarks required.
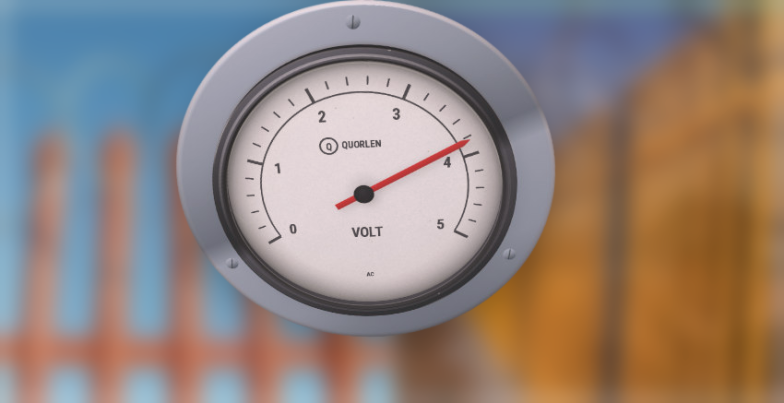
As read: {"value": 3.8, "unit": "V"}
